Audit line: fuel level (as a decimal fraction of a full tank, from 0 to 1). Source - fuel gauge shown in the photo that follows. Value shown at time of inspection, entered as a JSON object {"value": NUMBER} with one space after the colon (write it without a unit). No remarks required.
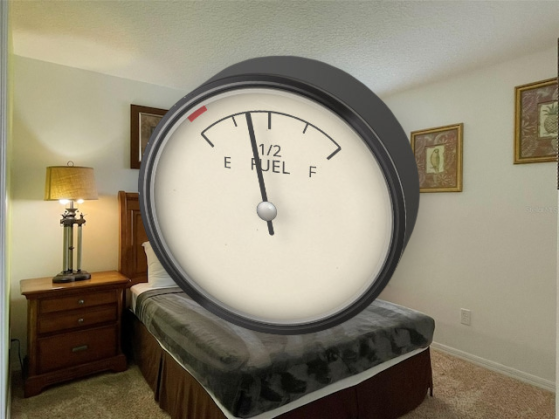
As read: {"value": 0.375}
